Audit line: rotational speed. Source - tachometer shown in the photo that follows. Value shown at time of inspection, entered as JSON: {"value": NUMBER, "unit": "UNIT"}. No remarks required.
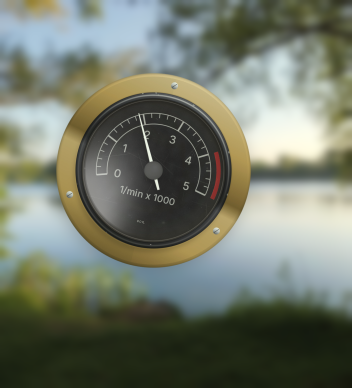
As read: {"value": 1900, "unit": "rpm"}
